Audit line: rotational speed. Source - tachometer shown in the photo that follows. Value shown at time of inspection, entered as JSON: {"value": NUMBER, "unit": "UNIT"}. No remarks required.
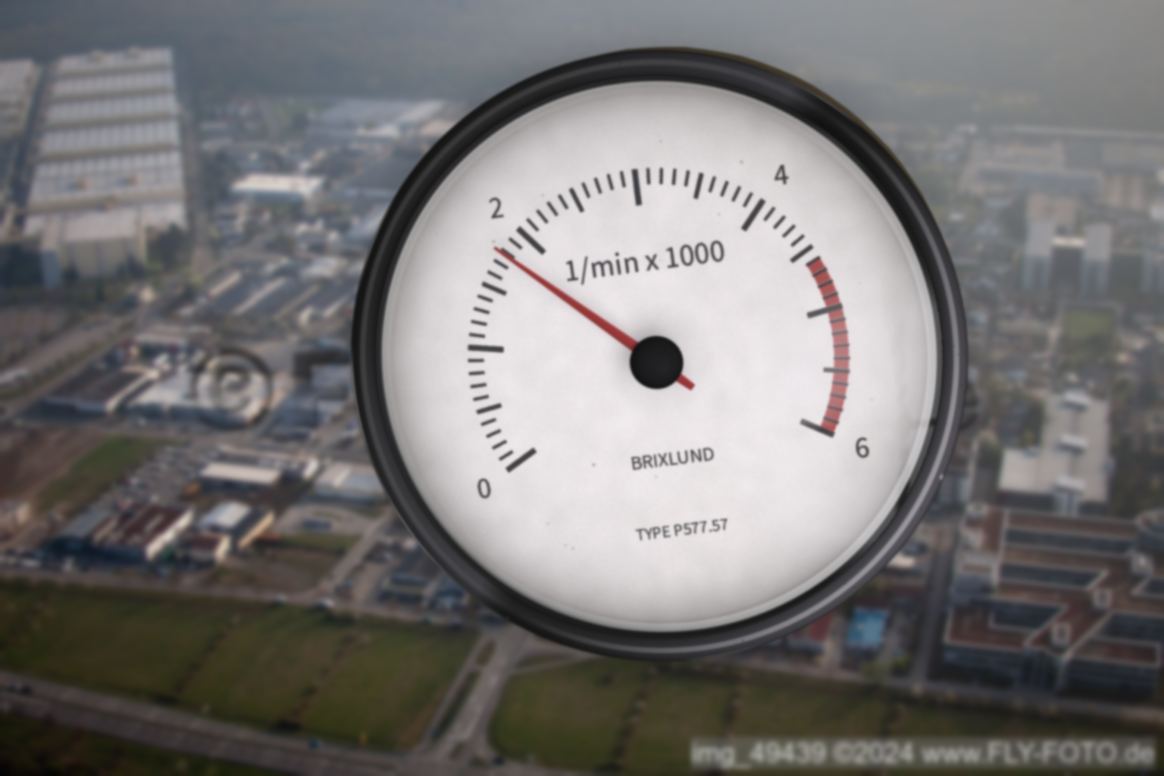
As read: {"value": 1800, "unit": "rpm"}
